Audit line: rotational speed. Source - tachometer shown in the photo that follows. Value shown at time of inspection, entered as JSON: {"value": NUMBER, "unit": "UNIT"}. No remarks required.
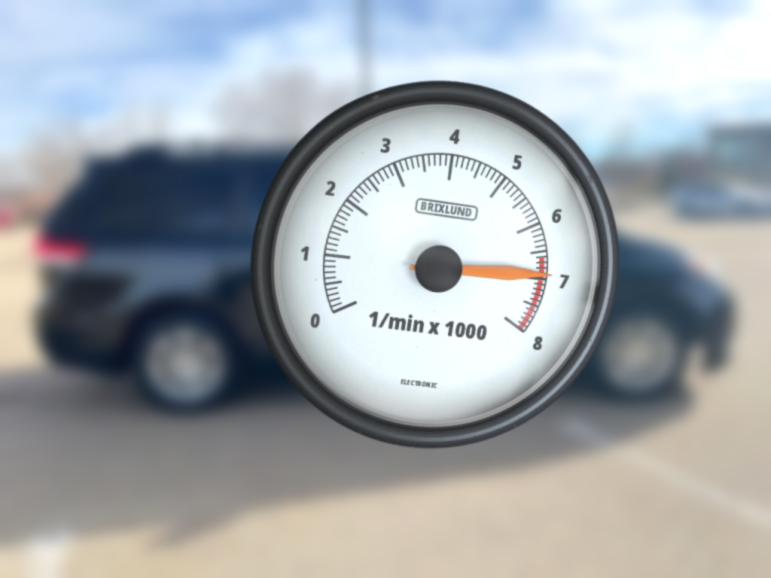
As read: {"value": 6900, "unit": "rpm"}
